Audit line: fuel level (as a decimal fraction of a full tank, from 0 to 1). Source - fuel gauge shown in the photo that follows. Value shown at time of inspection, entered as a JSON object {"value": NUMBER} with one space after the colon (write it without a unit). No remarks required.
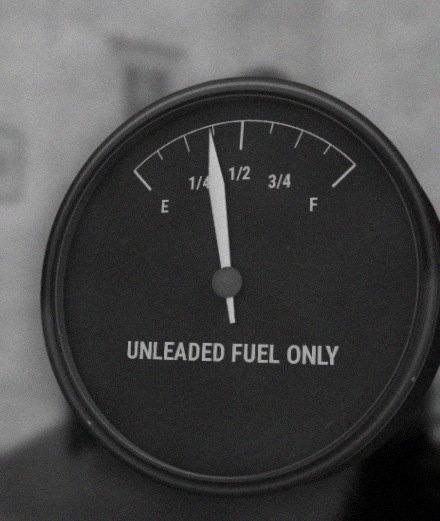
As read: {"value": 0.375}
